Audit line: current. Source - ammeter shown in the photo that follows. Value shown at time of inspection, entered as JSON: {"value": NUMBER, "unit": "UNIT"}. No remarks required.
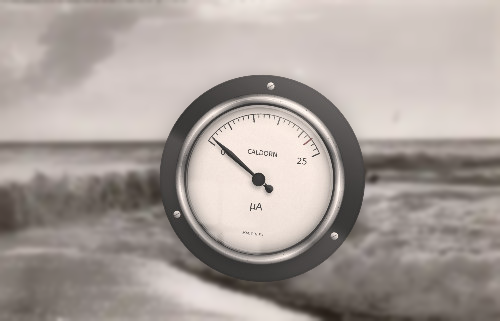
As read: {"value": 1, "unit": "µA"}
